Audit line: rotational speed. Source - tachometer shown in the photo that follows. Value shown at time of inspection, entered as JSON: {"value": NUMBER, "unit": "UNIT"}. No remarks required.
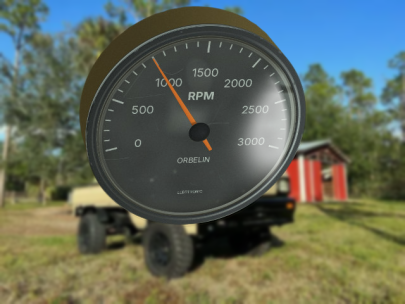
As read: {"value": 1000, "unit": "rpm"}
